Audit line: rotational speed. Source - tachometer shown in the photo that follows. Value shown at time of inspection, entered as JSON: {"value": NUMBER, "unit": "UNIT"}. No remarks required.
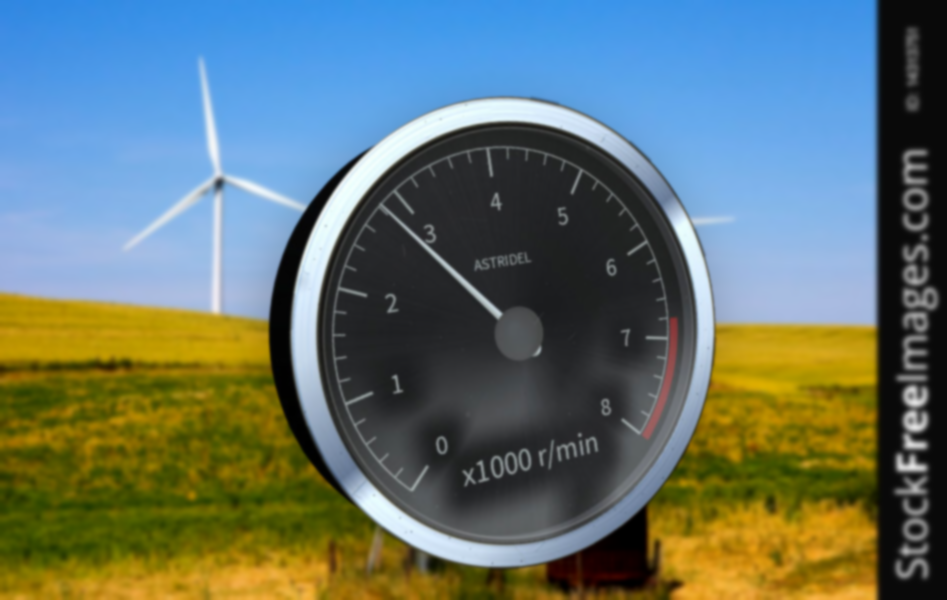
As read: {"value": 2800, "unit": "rpm"}
